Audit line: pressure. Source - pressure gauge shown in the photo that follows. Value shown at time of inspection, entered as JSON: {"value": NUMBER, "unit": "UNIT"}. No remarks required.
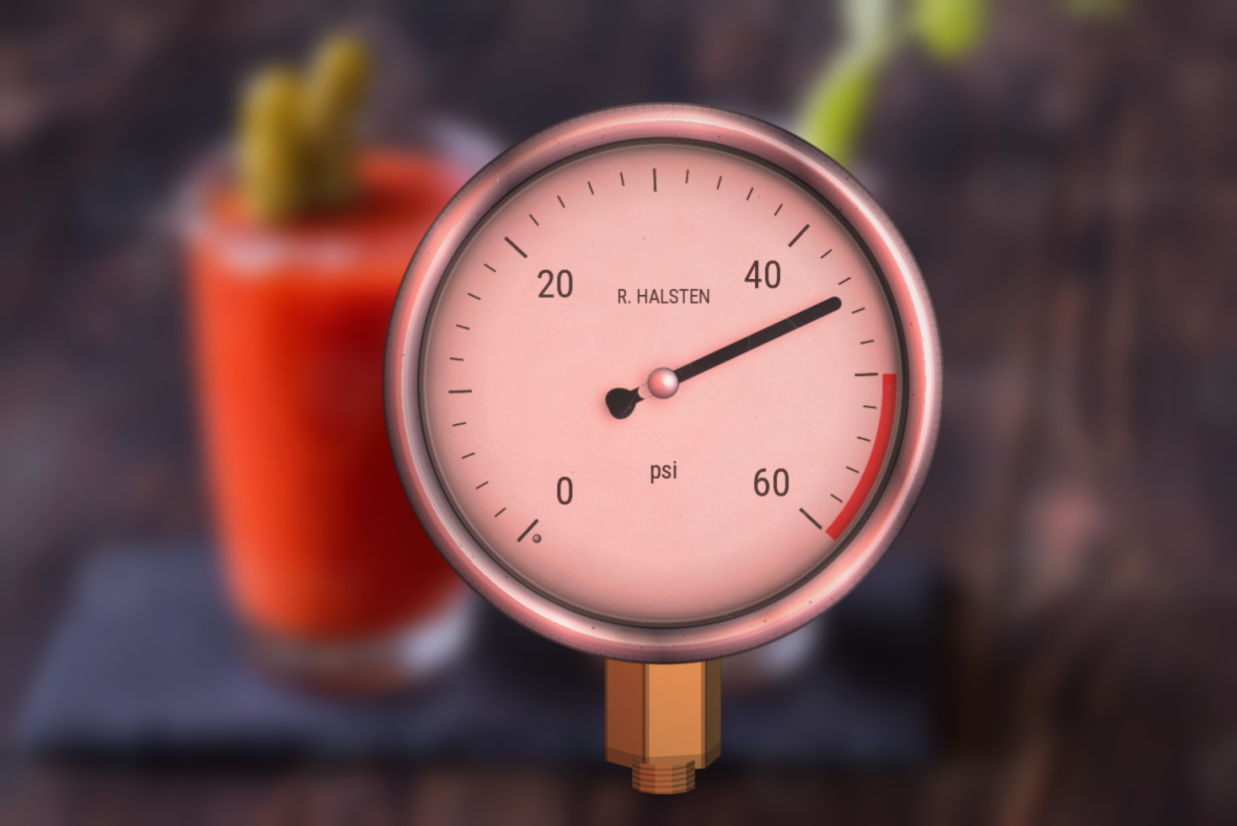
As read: {"value": 45, "unit": "psi"}
